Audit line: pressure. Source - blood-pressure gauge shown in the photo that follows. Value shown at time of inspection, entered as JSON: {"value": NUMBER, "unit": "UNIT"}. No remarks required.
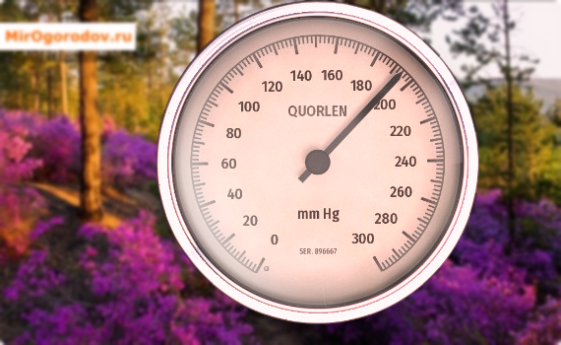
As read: {"value": 194, "unit": "mmHg"}
